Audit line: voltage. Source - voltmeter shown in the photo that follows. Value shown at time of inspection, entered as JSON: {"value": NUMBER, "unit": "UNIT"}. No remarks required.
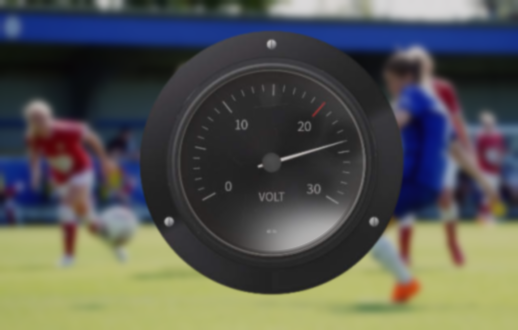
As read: {"value": 24, "unit": "V"}
